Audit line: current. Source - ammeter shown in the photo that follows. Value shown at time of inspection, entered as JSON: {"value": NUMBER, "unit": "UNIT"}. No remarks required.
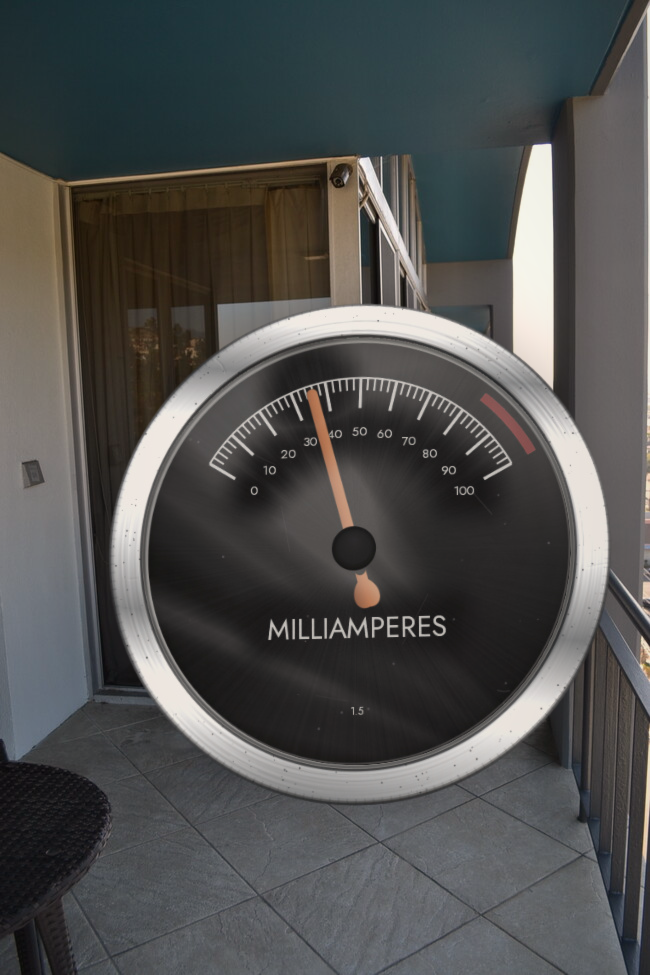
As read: {"value": 36, "unit": "mA"}
